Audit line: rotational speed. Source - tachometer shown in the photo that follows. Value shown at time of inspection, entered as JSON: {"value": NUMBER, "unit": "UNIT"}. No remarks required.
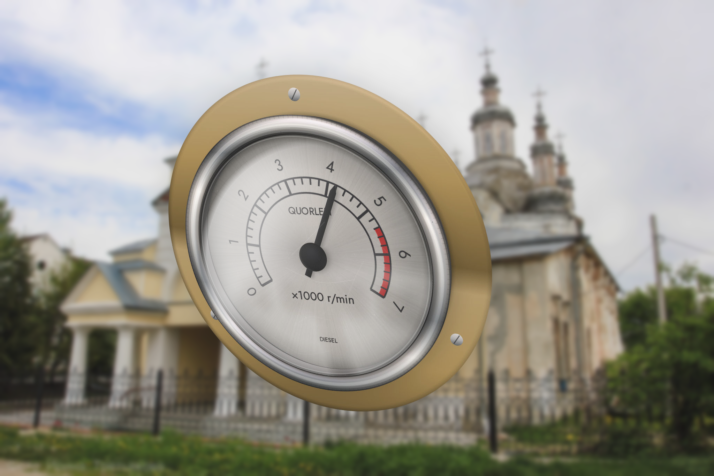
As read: {"value": 4200, "unit": "rpm"}
